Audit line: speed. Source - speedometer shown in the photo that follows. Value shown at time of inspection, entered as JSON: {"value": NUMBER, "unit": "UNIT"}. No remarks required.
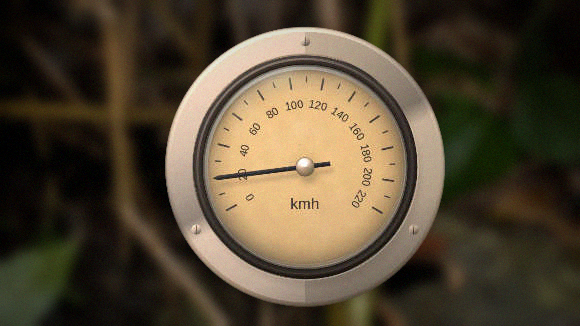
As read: {"value": 20, "unit": "km/h"}
